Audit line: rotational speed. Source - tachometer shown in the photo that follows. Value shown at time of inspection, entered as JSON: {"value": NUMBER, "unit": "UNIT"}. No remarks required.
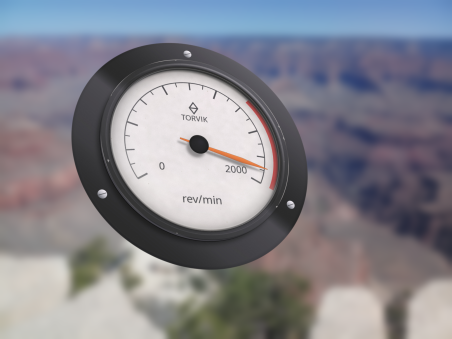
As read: {"value": 1900, "unit": "rpm"}
